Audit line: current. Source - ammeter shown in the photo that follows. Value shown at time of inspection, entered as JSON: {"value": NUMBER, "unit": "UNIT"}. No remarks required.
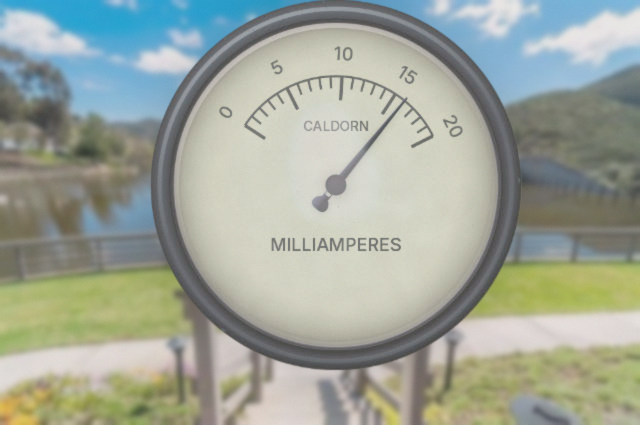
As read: {"value": 16, "unit": "mA"}
